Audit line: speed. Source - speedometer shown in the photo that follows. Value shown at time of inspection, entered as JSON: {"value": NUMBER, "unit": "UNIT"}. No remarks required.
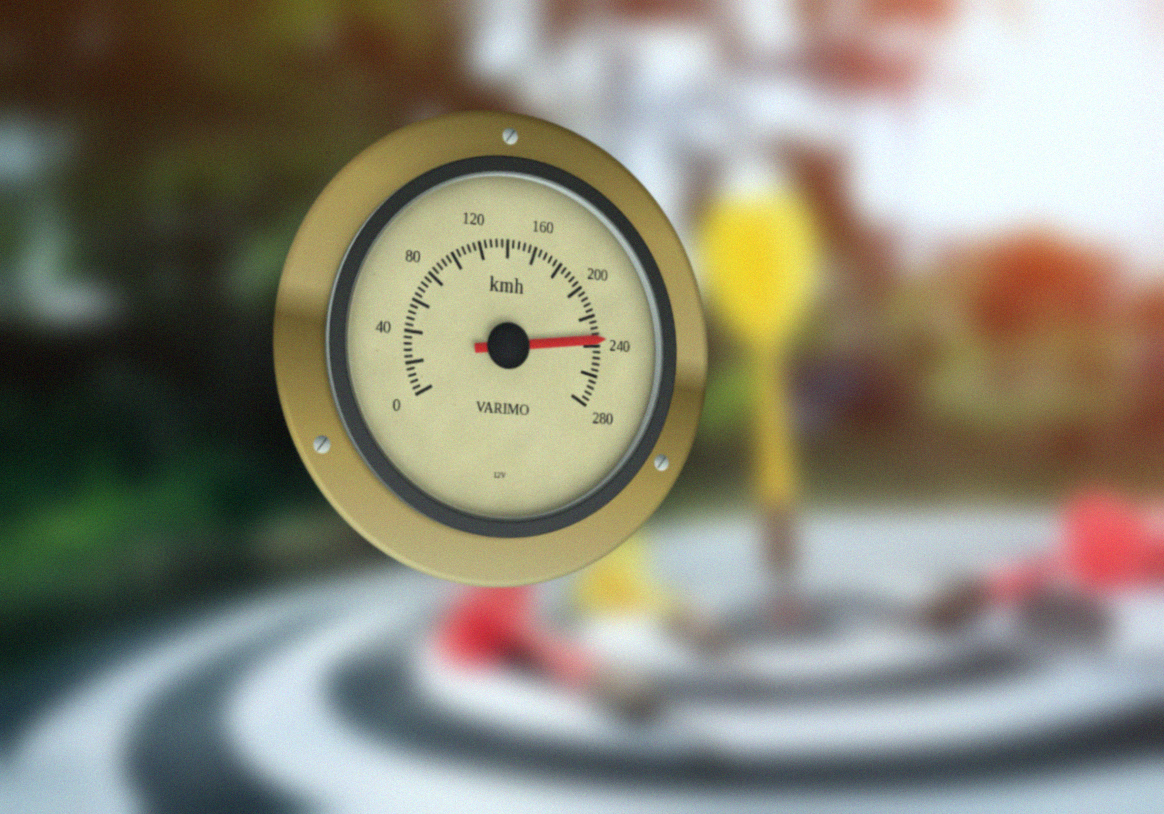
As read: {"value": 236, "unit": "km/h"}
